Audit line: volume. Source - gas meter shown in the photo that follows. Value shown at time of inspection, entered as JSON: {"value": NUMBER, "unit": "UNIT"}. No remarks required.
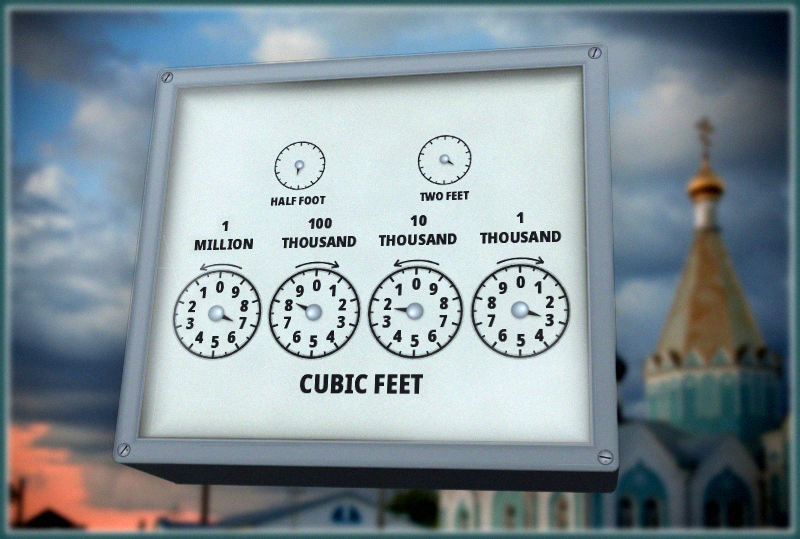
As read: {"value": 682300, "unit": "ft³"}
